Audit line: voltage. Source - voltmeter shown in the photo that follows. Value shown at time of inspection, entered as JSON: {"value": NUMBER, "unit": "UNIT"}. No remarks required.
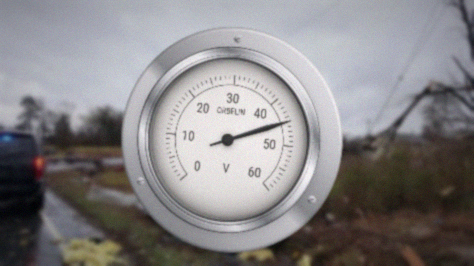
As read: {"value": 45, "unit": "V"}
